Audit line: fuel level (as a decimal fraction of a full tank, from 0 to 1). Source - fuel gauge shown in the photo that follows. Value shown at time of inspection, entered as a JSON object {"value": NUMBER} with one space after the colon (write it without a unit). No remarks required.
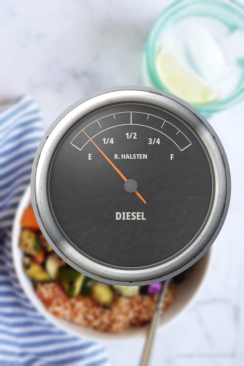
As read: {"value": 0.125}
